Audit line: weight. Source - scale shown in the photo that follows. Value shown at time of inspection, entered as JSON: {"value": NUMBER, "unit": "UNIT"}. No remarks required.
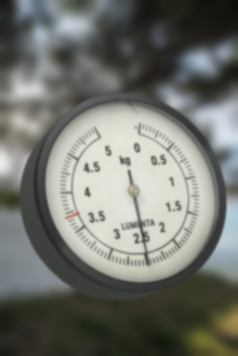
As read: {"value": 2.5, "unit": "kg"}
